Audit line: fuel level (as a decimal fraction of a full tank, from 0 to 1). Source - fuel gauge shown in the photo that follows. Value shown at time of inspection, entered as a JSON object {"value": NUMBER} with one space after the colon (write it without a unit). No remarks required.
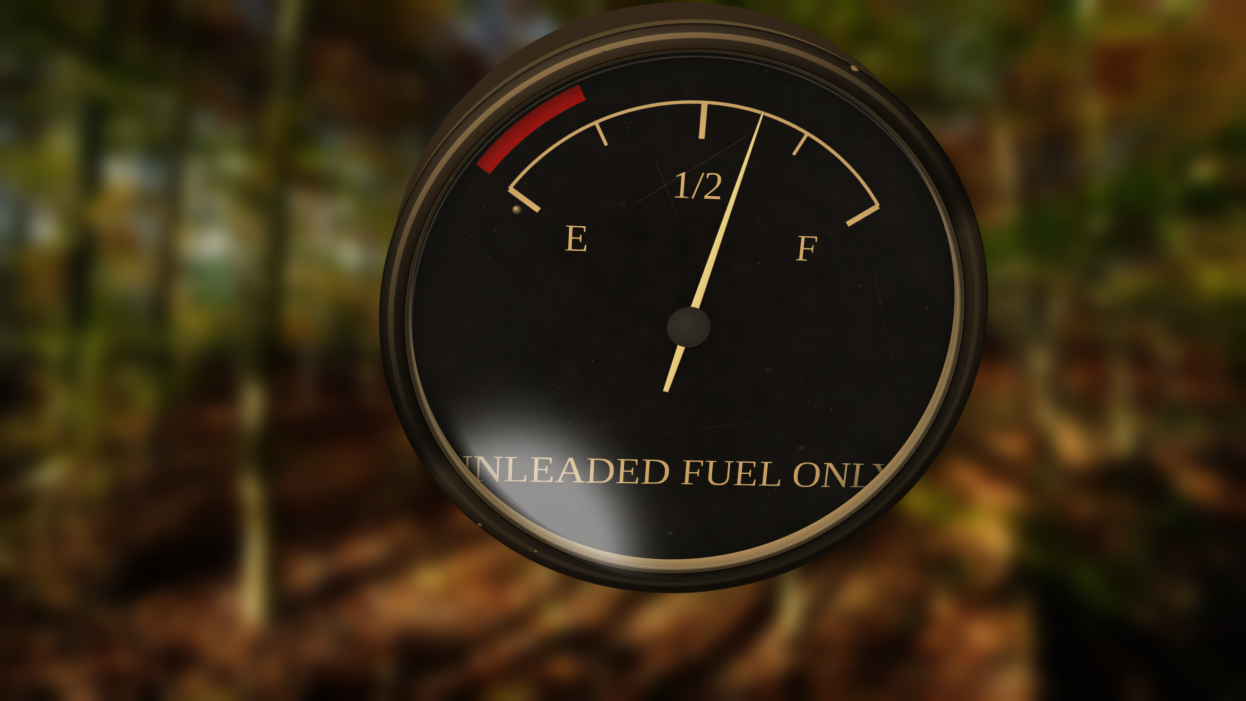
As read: {"value": 0.625}
